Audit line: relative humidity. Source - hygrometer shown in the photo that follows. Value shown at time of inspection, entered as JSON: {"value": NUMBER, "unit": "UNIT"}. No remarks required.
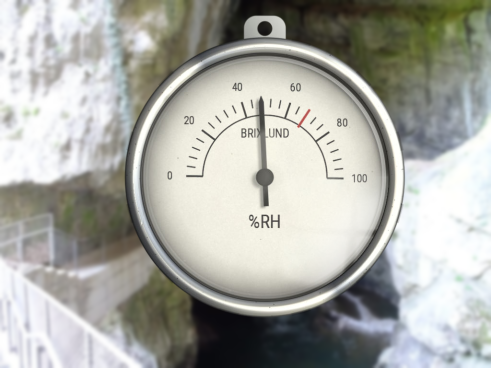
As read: {"value": 48, "unit": "%"}
